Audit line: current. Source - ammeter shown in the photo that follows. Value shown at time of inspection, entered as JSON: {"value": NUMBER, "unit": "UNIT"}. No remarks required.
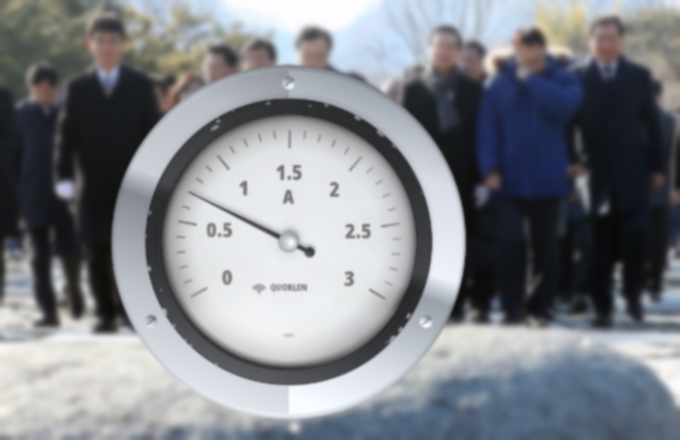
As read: {"value": 0.7, "unit": "A"}
